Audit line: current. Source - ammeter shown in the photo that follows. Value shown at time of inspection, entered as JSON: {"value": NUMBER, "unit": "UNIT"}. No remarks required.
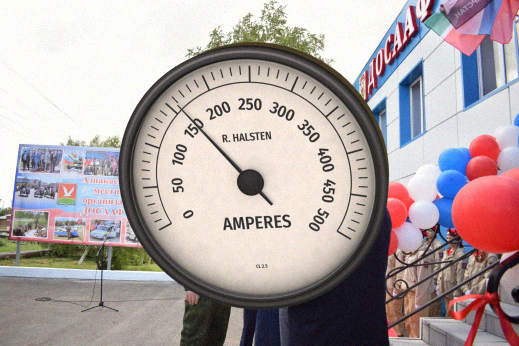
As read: {"value": 160, "unit": "A"}
